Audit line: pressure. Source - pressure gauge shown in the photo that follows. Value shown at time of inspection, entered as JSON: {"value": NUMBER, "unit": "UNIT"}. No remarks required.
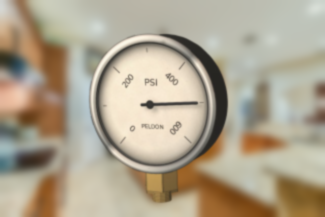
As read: {"value": 500, "unit": "psi"}
